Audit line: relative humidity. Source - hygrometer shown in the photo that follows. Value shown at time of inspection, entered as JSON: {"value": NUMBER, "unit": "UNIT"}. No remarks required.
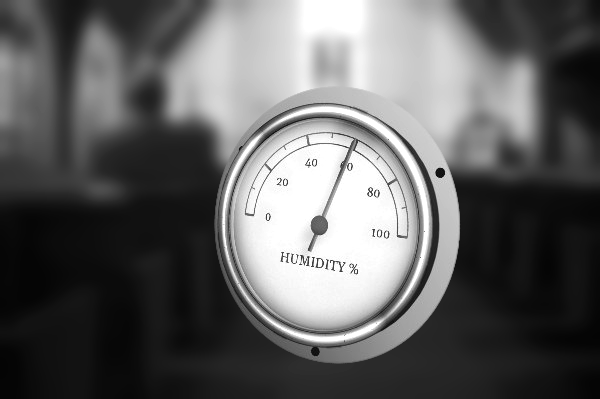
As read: {"value": 60, "unit": "%"}
